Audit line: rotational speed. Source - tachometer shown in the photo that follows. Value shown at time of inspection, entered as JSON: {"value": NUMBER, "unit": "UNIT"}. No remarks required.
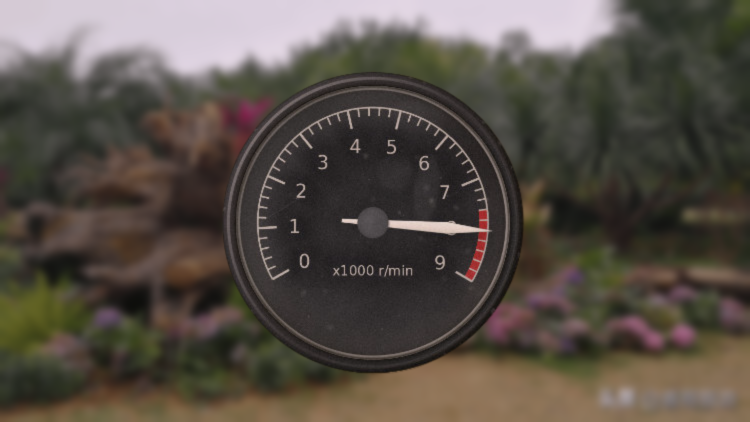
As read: {"value": 8000, "unit": "rpm"}
